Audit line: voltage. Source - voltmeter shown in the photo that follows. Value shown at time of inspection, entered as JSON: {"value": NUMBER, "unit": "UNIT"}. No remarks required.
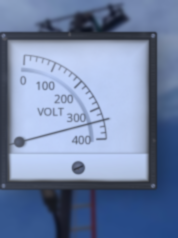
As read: {"value": 340, "unit": "V"}
